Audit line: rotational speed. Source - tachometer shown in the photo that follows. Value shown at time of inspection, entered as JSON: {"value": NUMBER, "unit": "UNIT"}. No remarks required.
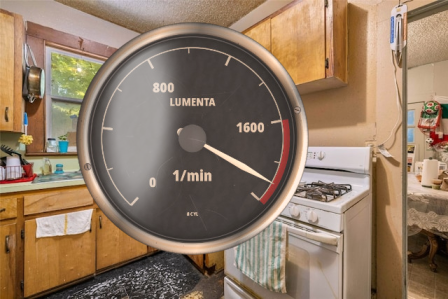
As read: {"value": 1900, "unit": "rpm"}
